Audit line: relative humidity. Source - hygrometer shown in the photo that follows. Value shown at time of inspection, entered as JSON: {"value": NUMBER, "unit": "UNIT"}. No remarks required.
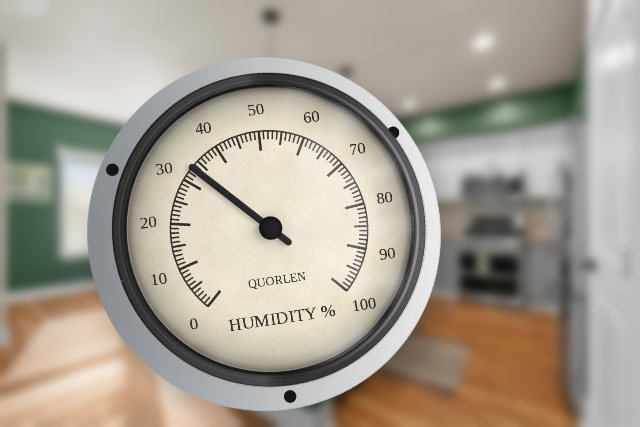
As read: {"value": 33, "unit": "%"}
